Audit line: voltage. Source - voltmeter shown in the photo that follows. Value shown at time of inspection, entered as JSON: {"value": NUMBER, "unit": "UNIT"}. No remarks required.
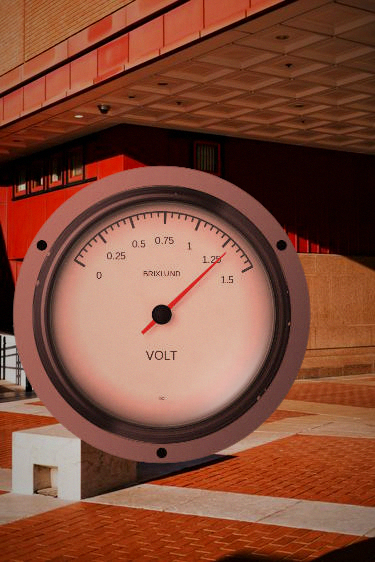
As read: {"value": 1.3, "unit": "V"}
